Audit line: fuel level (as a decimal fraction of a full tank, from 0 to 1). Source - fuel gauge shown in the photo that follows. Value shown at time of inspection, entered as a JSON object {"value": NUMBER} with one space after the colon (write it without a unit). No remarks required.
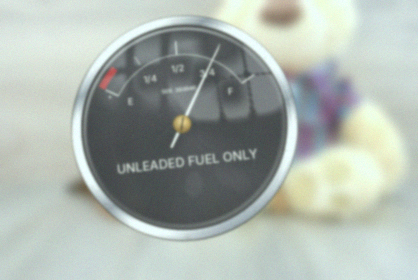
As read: {"value": 0.75}
